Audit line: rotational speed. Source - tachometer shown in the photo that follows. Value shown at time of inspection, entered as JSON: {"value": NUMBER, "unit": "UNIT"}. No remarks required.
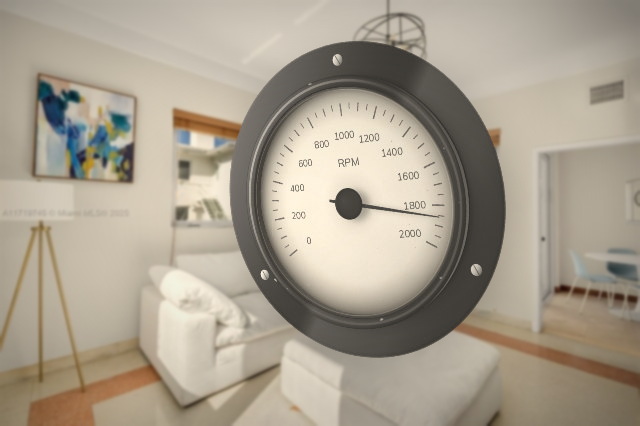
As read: {"value": 1850, "unit": "rpm"}
